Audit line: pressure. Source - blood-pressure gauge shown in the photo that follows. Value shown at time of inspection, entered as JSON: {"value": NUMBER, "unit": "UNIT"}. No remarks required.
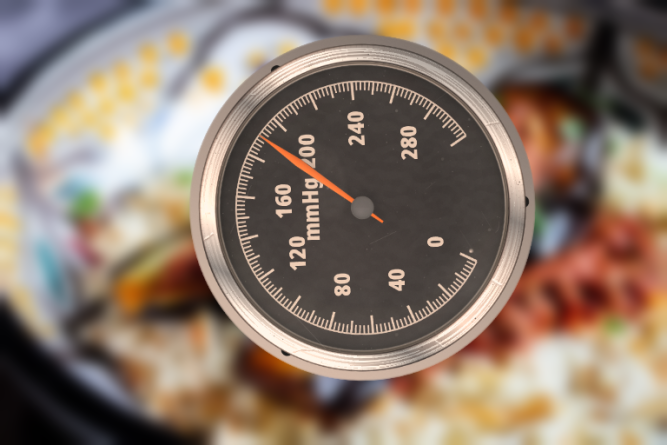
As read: {"value": 190, "unit": "mmHg"}
